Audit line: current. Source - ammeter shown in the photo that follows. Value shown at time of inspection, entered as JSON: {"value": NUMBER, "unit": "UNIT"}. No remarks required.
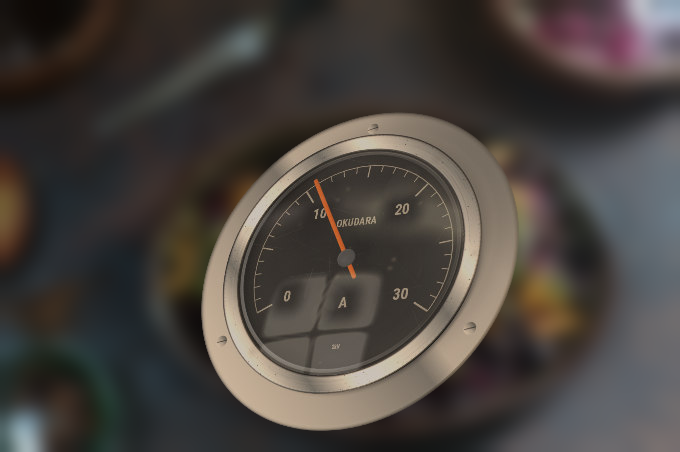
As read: {"value": 11, "unit": "A"}
